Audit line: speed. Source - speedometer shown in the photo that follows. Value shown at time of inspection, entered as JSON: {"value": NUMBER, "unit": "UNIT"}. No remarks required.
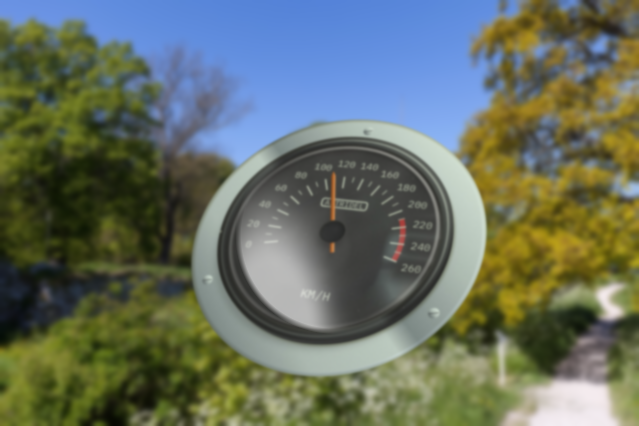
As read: {"value": 110, "unit": "km/h"}
